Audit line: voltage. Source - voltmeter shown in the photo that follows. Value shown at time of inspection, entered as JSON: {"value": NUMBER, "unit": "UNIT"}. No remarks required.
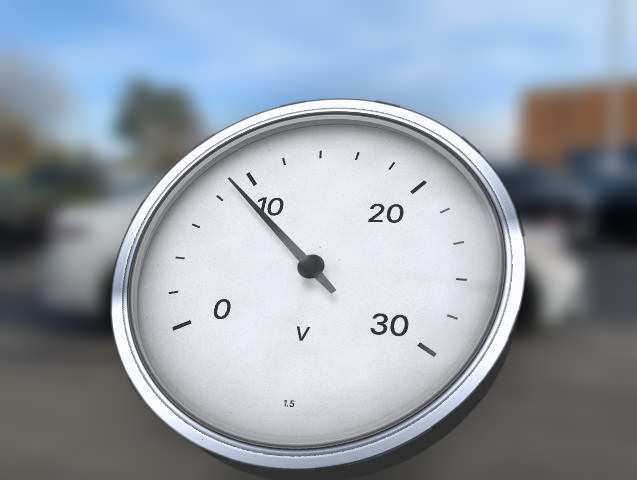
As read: {"value": 9, "unit": "V"}
